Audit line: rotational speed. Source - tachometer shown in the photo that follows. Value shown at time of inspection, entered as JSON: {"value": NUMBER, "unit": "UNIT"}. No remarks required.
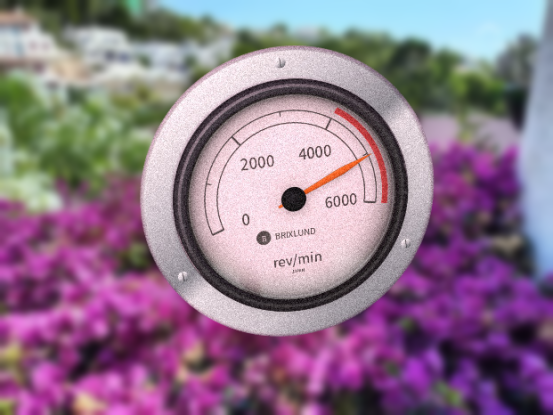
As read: {"value": 5000, "unit": "rpm"}
